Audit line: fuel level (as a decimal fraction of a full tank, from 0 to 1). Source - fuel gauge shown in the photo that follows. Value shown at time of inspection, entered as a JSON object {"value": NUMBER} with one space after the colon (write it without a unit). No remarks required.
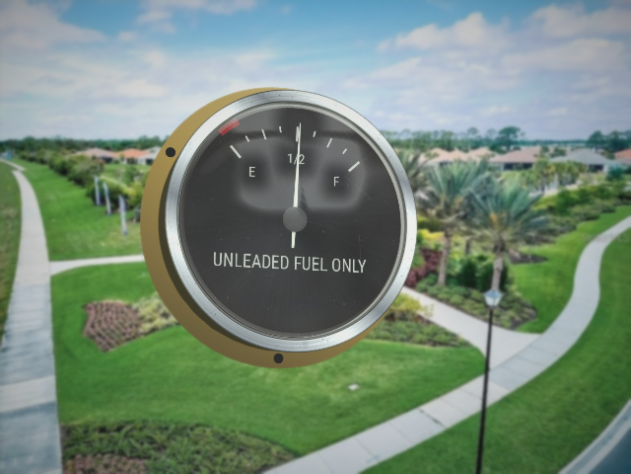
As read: {"value": 0.5}
